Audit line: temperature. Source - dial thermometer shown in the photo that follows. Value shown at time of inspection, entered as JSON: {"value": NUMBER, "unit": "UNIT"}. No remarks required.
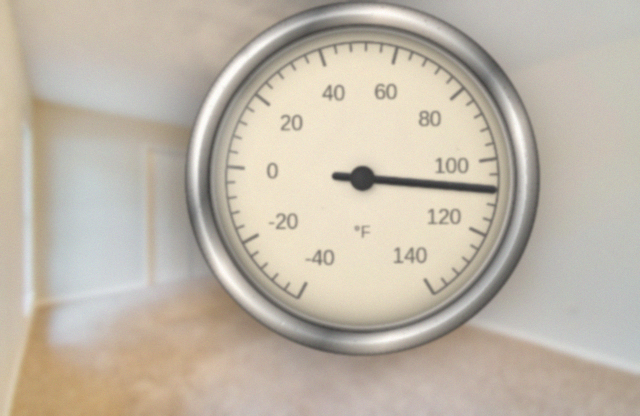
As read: {"value": 108, "unit": "°F"}
